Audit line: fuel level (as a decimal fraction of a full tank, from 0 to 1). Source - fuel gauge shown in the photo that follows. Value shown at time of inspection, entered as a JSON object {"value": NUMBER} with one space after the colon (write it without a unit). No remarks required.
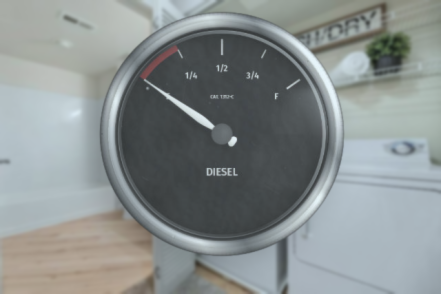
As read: {"value": 0}
